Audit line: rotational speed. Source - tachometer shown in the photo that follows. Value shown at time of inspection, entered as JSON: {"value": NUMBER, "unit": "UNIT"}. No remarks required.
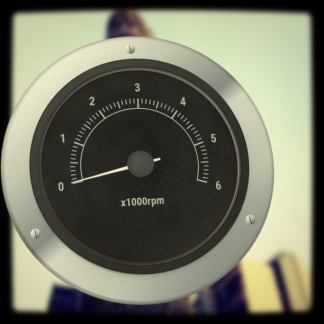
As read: {"value": 0, "unit": "rpm"}
